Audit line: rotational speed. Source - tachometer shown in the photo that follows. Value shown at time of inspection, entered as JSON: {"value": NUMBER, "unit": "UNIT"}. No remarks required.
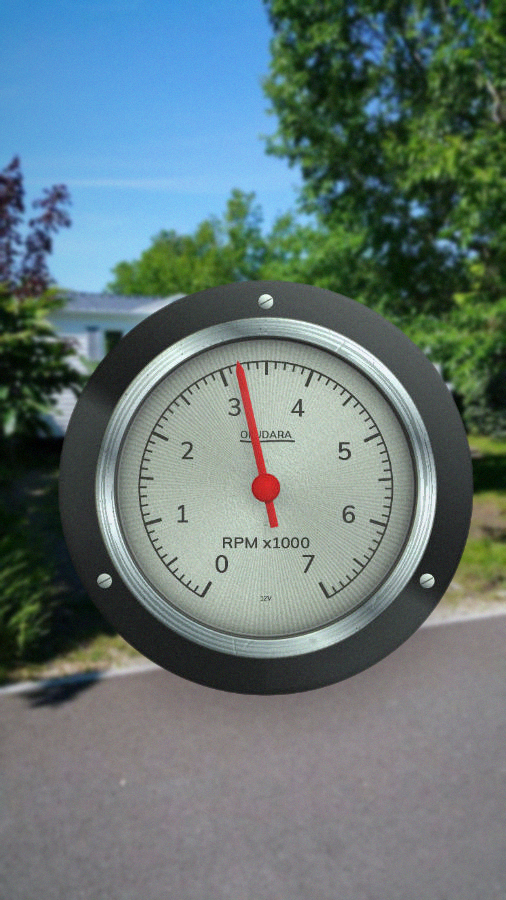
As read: {"value": 3200, "unit": "rpm"}
